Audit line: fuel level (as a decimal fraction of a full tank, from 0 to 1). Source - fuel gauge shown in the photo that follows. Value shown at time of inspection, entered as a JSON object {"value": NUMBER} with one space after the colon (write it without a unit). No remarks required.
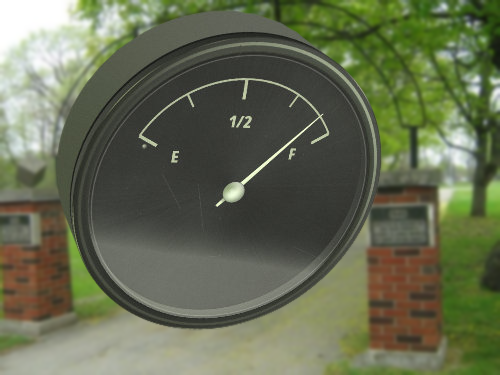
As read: {"value": 0.875}
